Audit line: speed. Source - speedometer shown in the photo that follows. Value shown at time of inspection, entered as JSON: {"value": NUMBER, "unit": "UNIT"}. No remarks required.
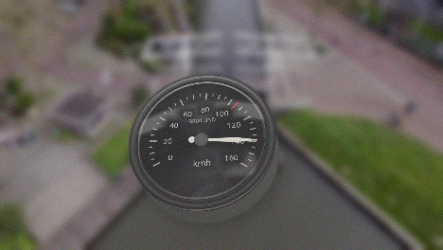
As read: {"value": 140, "unit": "km/h"}
